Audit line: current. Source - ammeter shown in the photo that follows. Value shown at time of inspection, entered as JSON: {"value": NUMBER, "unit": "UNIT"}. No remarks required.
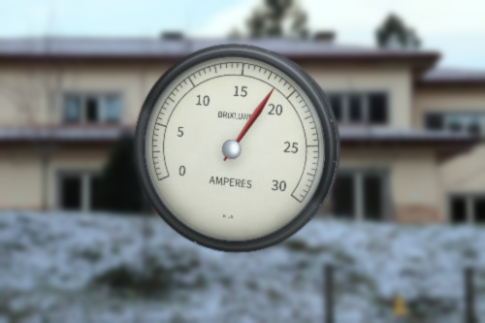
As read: {"value": 18.5, "unit": "A"}
